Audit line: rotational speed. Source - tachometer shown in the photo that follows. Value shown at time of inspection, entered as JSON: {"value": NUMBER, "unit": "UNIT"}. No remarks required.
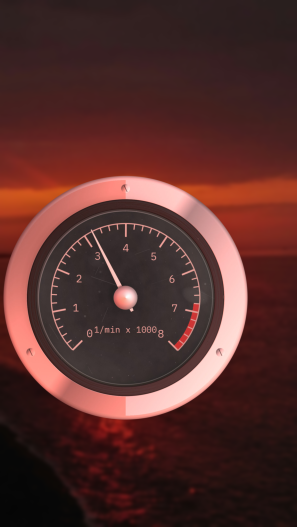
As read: {"value": 3200, "unit": "rpm"}
